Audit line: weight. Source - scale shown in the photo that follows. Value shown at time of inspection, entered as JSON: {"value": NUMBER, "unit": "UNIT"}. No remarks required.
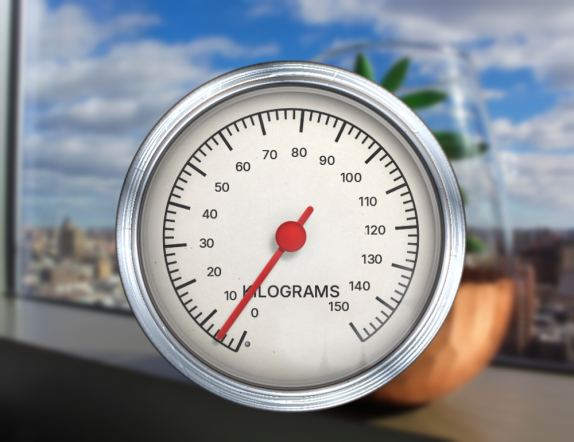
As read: {"value": 5, "unit": "kg"}
